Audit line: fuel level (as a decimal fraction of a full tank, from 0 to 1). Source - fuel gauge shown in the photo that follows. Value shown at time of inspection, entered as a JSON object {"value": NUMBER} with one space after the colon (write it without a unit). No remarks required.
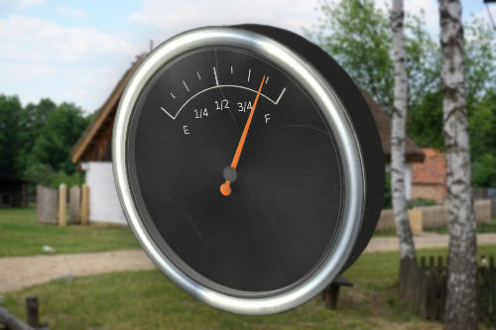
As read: {"value": 0.875}
